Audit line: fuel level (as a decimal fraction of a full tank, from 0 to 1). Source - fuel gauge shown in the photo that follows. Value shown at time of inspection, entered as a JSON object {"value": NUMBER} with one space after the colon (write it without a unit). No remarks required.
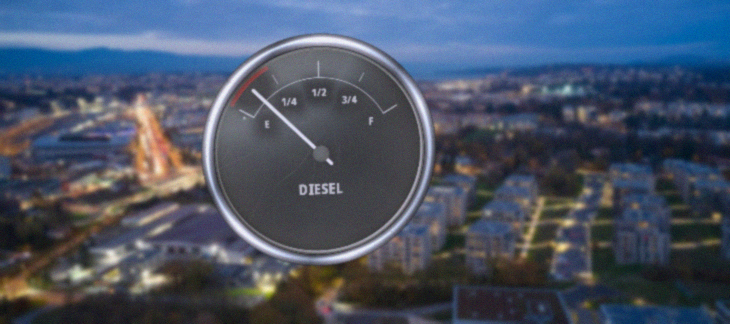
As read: {"value": 0.125}
